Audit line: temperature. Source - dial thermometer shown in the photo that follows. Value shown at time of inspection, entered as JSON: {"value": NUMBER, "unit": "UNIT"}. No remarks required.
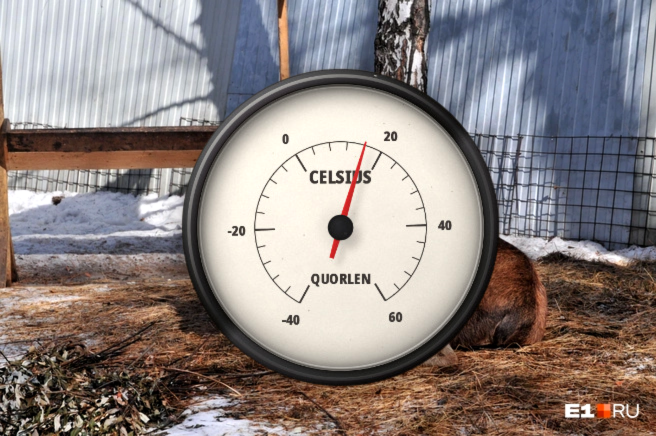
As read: {"value": 16, "unit": "°C"}
